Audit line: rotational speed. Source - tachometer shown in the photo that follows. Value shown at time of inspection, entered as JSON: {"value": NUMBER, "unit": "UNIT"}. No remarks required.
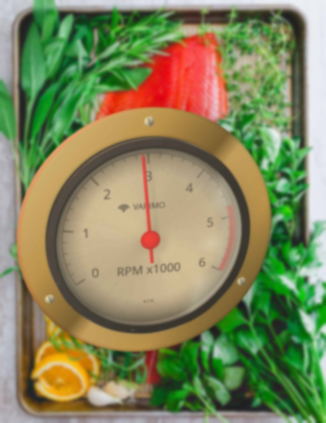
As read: {"value": 2900, "unit": "rpm"}
